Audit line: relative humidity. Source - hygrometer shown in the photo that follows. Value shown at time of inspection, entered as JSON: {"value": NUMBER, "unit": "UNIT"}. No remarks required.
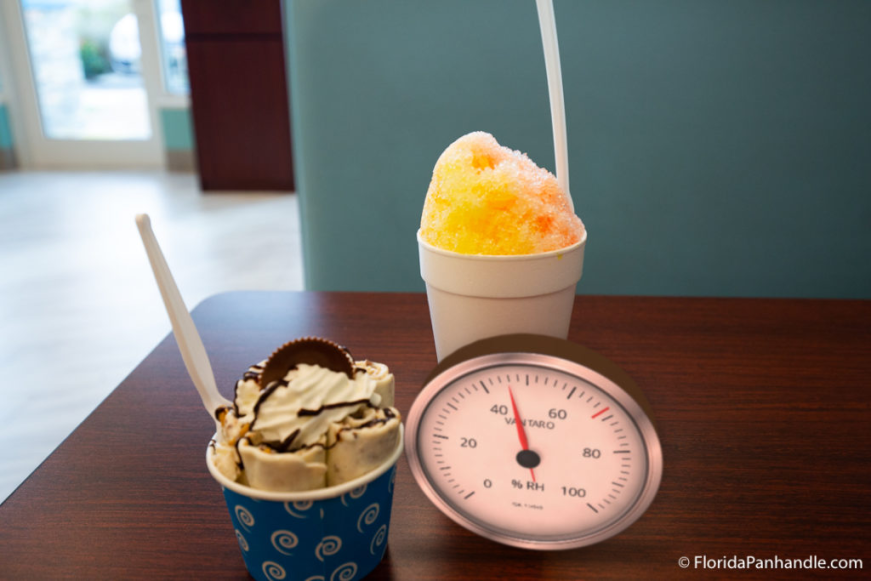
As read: {"value": 46, "unit": "%"}
